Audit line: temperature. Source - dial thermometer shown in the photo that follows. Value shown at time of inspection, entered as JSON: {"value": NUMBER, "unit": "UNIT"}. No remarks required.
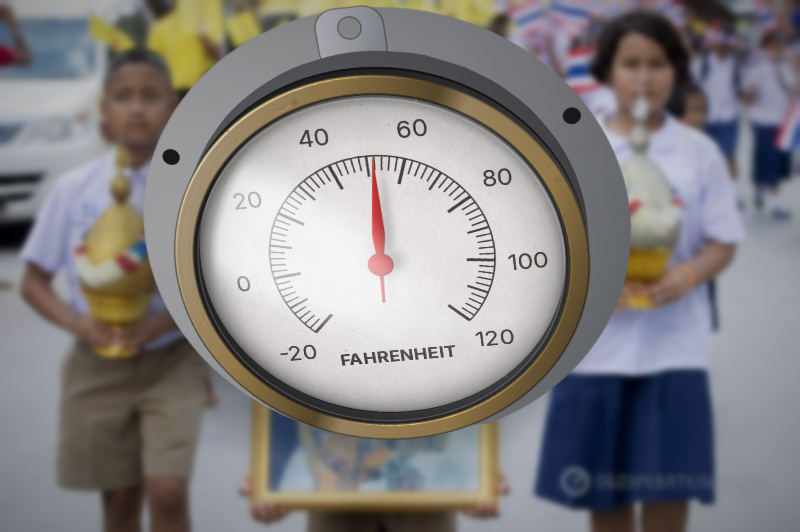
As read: {"value": 52, "unit": "°F"}
